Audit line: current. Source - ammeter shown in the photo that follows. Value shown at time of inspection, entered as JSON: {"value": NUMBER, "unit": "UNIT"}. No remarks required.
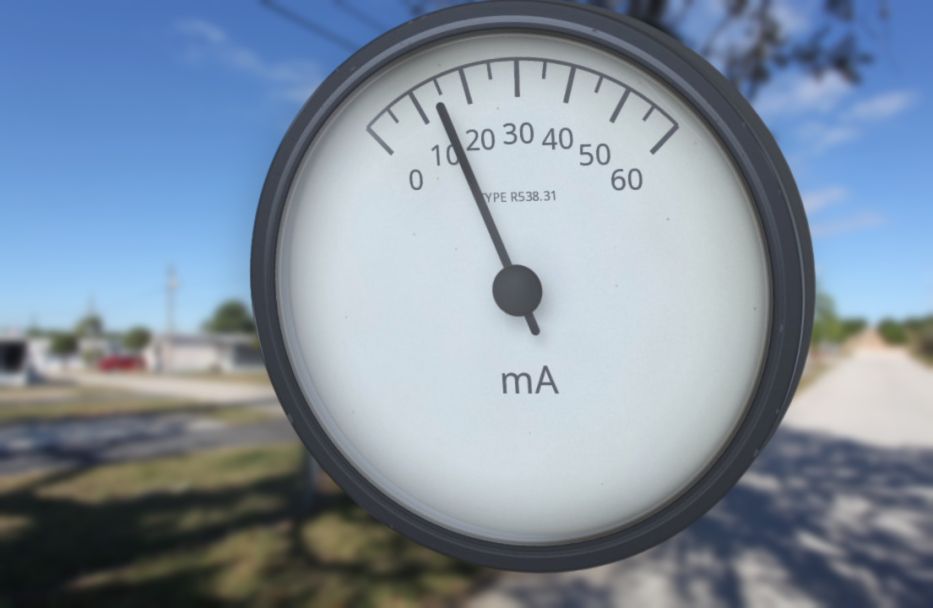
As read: {"value": 15, "unit": "mA"}
